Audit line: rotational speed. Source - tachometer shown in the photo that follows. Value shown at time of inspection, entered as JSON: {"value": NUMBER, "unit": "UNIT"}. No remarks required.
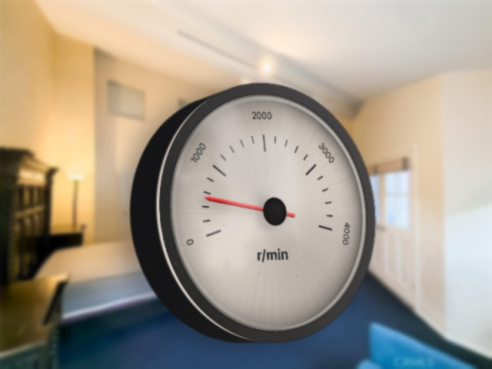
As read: {"value": 500, "unit": "rpm"}
